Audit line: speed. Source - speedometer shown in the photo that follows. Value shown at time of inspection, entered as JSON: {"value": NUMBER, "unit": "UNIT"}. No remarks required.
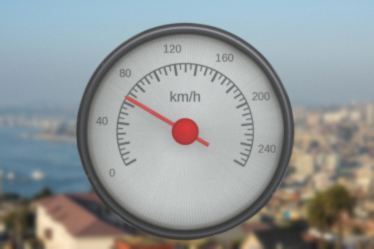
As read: {"value": 65, "unit": "km/h"}
